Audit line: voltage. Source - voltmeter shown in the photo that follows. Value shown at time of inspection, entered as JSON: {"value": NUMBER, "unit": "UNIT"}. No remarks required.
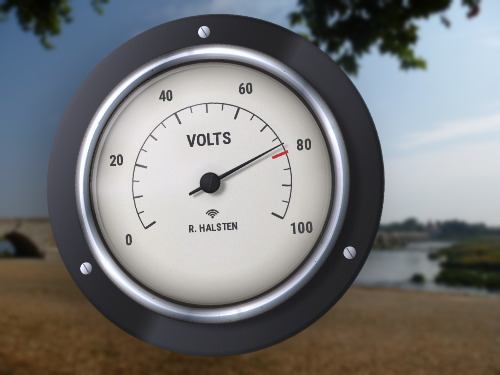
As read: {"value": 77.5, "unit": "V"}
